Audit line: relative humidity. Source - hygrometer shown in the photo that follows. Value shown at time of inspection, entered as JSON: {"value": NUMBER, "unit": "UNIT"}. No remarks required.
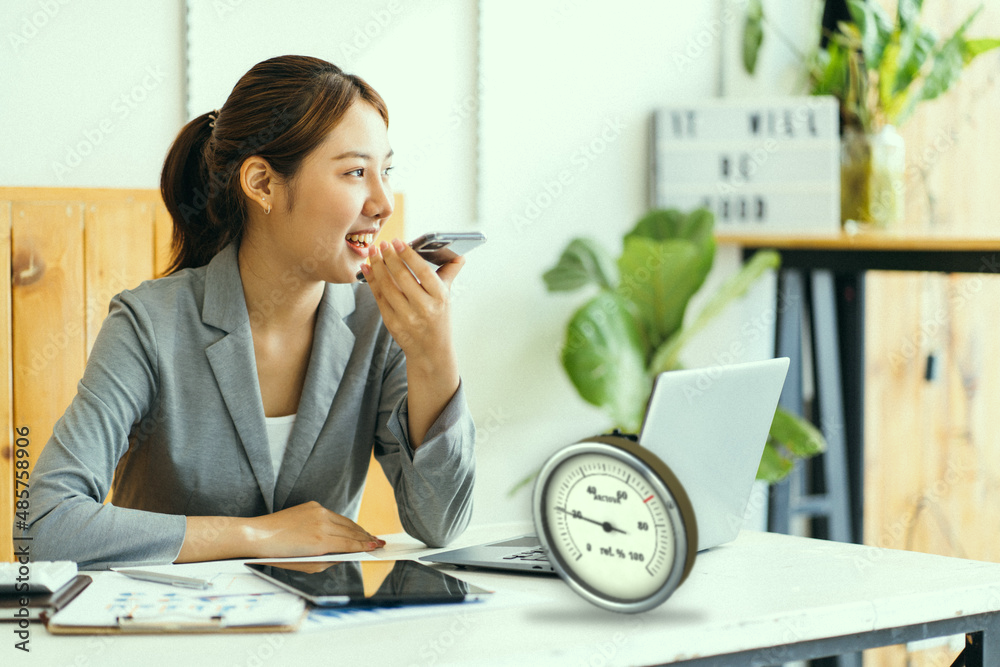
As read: {"value": 20, "unit": "%"}
